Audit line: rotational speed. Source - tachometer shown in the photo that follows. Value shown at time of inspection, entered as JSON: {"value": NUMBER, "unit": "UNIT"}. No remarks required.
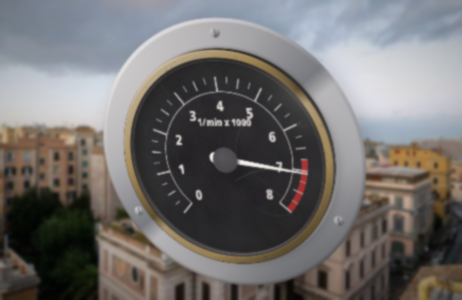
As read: {"value": 7000, "unit": "rpm"}
